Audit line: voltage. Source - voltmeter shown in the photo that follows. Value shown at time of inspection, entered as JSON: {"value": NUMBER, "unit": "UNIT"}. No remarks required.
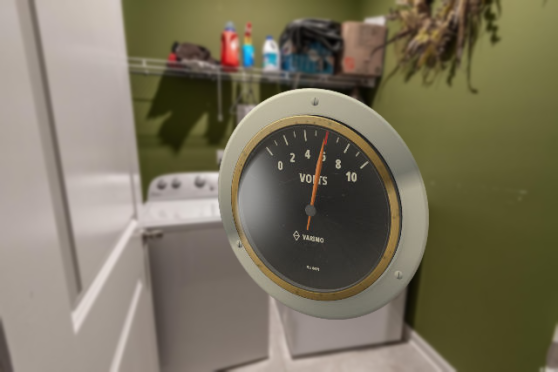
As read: {"value": 6, "unit": "V"}
